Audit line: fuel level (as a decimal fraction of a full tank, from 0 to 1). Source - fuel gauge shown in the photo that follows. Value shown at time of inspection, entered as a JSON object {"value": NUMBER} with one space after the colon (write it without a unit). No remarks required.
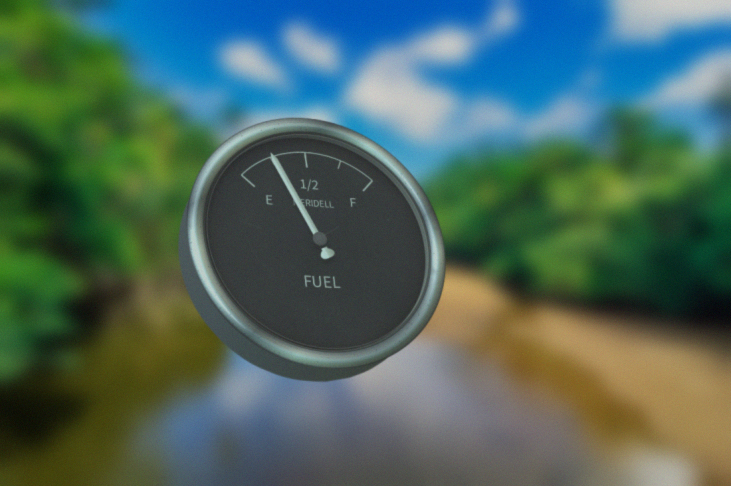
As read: {"value": 0.25}
